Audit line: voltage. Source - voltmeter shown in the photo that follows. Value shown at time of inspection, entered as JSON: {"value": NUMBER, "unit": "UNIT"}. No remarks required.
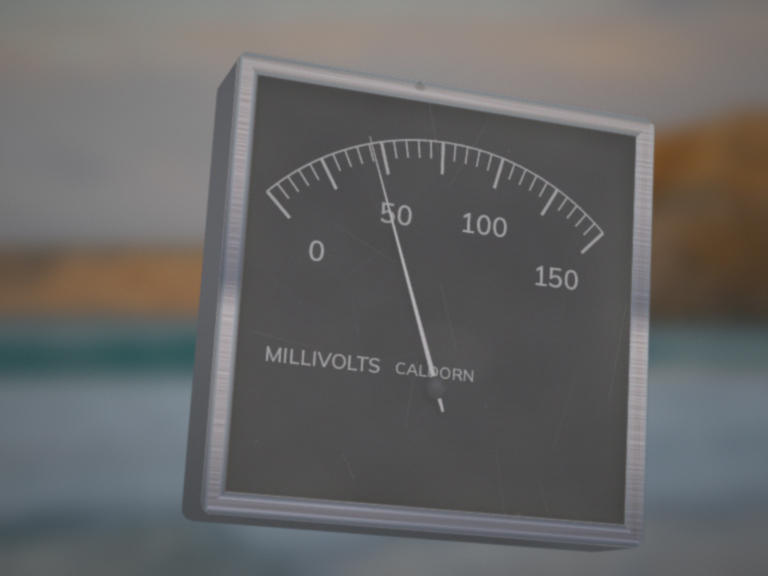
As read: {"value": 45, "unit": "mV"}
